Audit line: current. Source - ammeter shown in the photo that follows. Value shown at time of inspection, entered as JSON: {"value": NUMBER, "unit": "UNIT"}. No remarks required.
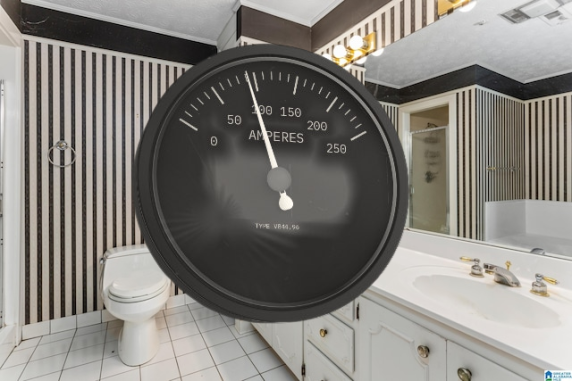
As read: {"value": 90, "unit": "A"}
